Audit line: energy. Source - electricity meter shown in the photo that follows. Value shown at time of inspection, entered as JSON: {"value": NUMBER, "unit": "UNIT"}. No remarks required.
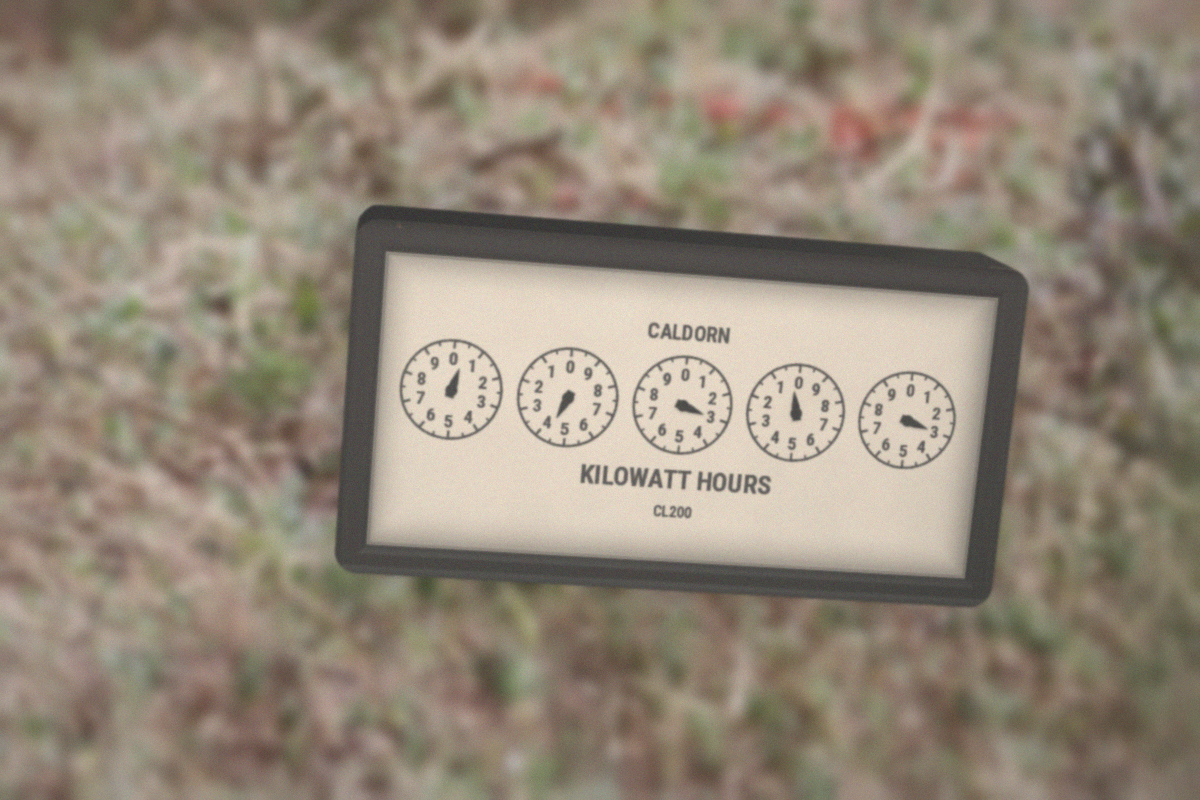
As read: {"value": 4303, "unit": "kWh"}
